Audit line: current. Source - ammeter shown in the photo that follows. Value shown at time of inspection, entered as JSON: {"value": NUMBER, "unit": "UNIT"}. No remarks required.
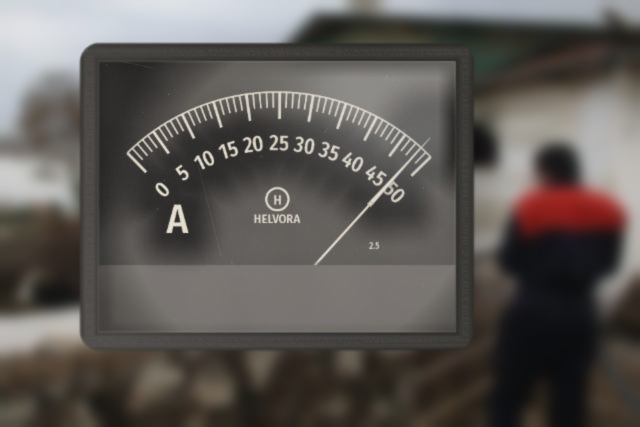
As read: {"value": 48, "unit": "A"}
